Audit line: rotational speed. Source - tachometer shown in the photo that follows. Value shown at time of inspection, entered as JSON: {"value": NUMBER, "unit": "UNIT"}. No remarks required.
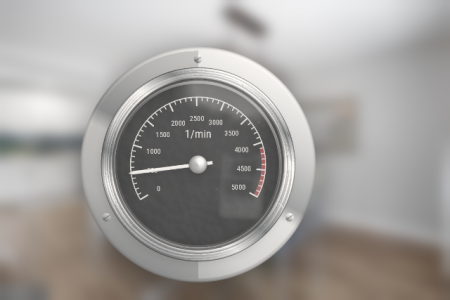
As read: {"value": 500, "unit": "rpm"}
